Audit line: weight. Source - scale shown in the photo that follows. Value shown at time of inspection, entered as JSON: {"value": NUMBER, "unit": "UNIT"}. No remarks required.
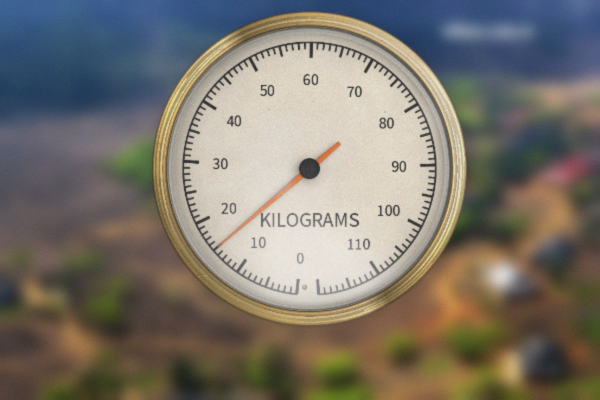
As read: {"value": 15, "unit": "kg"}
